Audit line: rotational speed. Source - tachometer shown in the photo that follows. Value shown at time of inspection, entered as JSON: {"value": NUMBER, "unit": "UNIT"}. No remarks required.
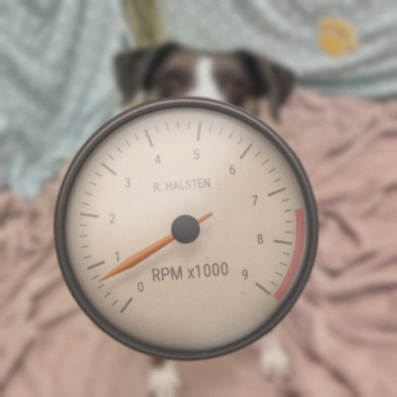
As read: {"value": 700, "unit": "rpm"}
